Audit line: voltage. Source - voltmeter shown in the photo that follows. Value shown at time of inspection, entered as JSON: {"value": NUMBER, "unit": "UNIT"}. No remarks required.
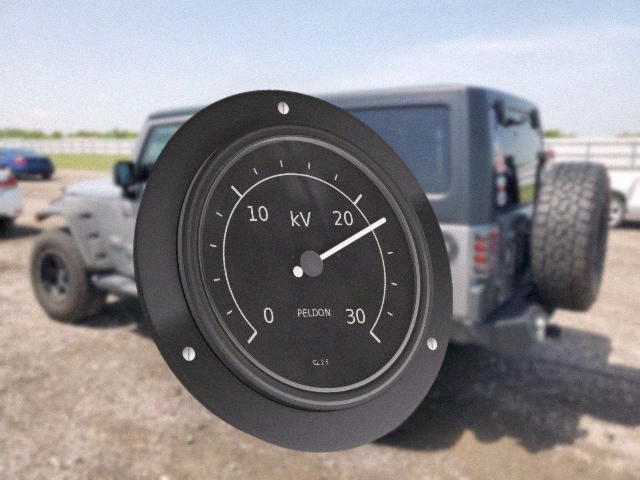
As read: {"value": 22, "unit": "kV"}
